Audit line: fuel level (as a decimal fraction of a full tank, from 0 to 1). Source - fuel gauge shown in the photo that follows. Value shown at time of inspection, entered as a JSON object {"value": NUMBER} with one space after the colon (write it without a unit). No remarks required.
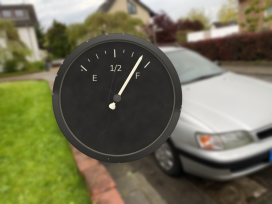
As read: {"value": 0.875}
